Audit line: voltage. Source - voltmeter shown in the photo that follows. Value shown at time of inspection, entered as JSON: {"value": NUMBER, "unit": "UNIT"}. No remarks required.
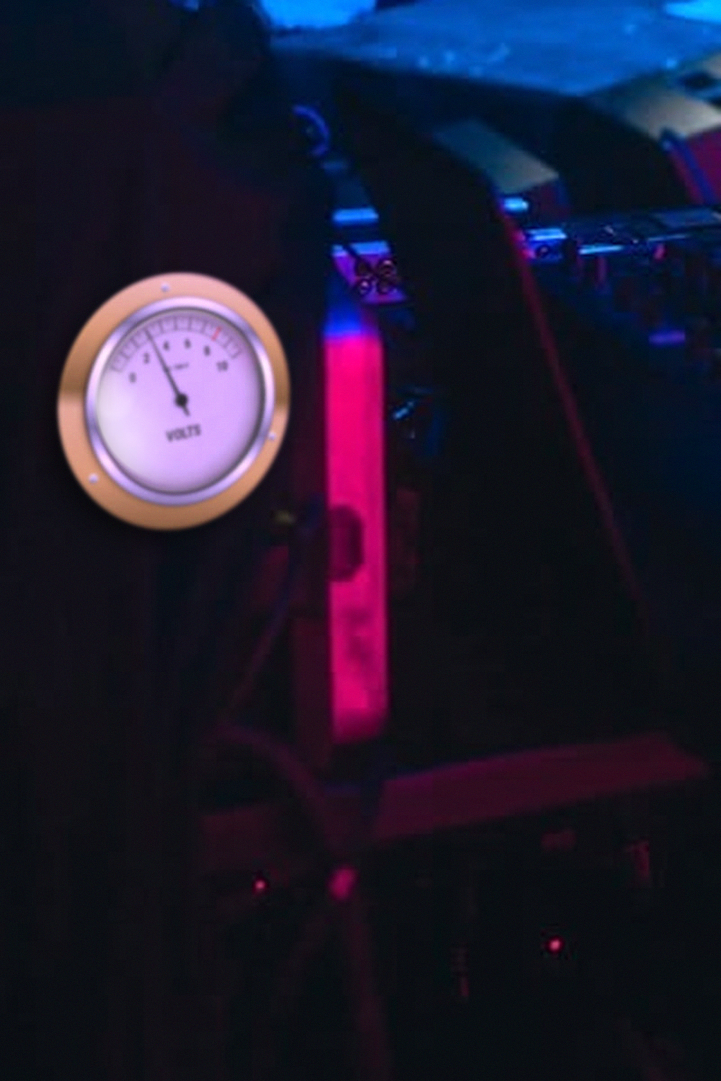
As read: {"value": 3, "unit": "V"}
